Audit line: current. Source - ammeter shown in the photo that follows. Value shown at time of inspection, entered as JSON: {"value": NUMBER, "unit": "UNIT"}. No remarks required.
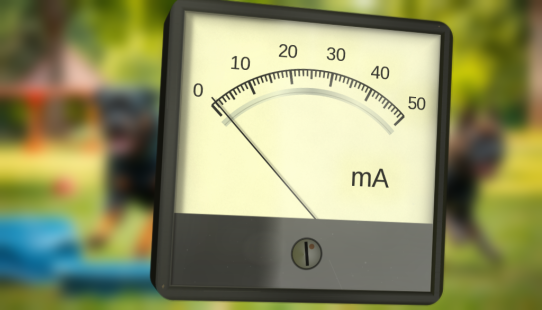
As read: {"value": 1, "unit": "mA"}
